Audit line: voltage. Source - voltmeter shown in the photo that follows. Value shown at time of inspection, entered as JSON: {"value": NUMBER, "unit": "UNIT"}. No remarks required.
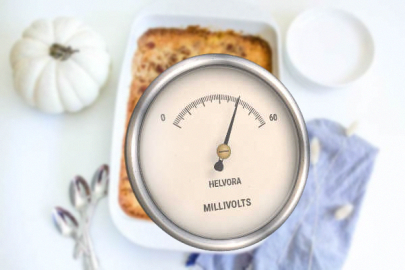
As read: {"value": 40, "unit": "mV"}
